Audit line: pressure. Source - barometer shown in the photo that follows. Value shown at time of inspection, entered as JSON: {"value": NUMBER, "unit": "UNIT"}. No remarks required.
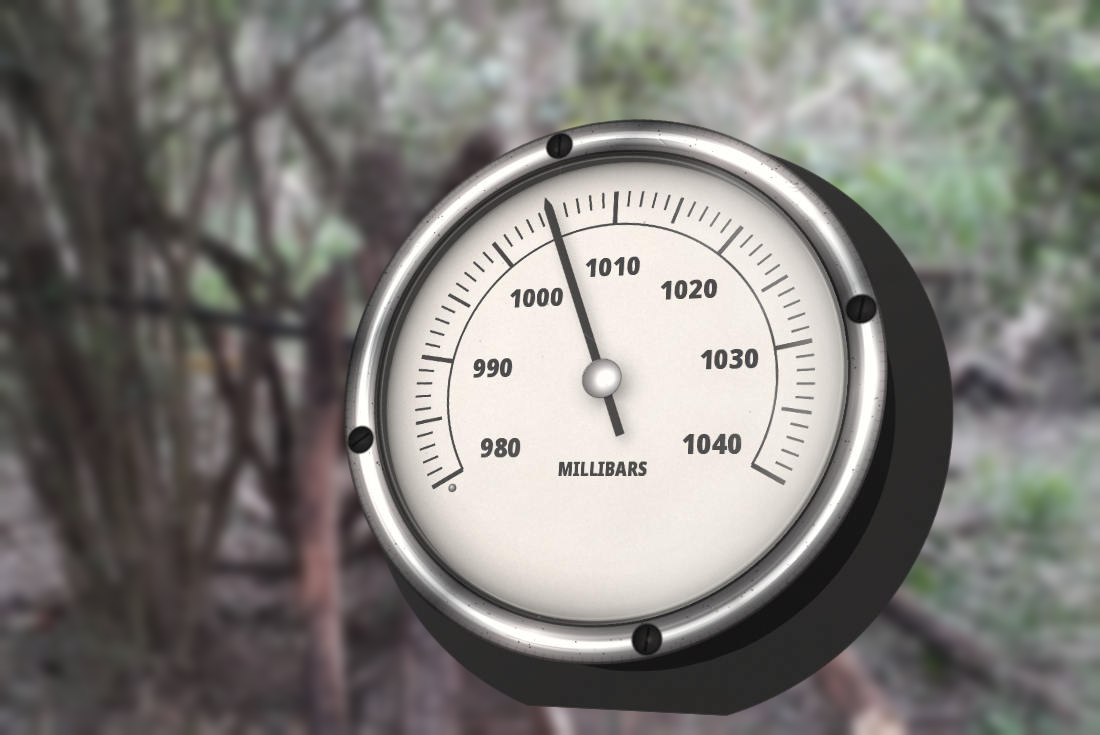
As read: {"value": 1005, "unit": "mbar"}
